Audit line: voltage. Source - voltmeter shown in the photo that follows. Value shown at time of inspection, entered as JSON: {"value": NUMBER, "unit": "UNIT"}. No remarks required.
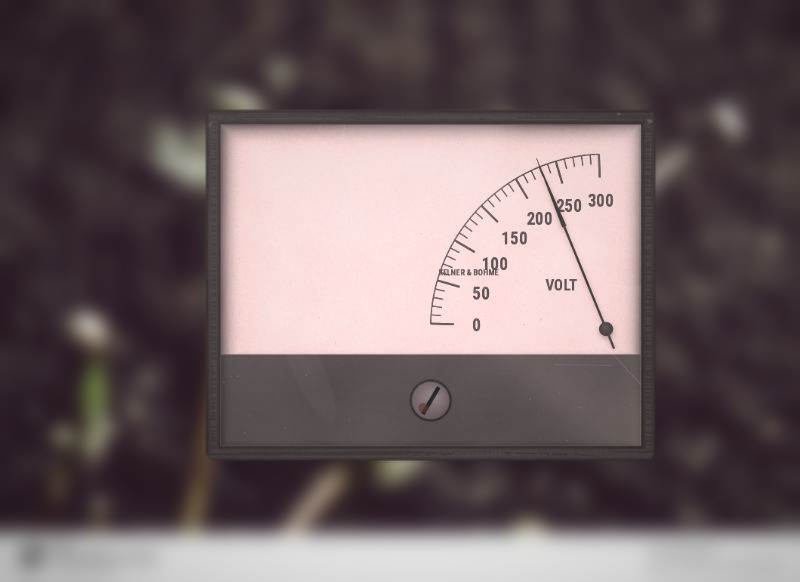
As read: {"value": 230, "unit": "V"}
